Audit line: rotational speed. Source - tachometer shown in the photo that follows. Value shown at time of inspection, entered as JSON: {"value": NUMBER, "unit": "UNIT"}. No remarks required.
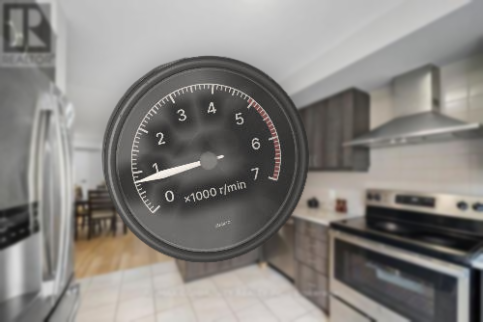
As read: {"value": 800, "unit": "rpm"}
